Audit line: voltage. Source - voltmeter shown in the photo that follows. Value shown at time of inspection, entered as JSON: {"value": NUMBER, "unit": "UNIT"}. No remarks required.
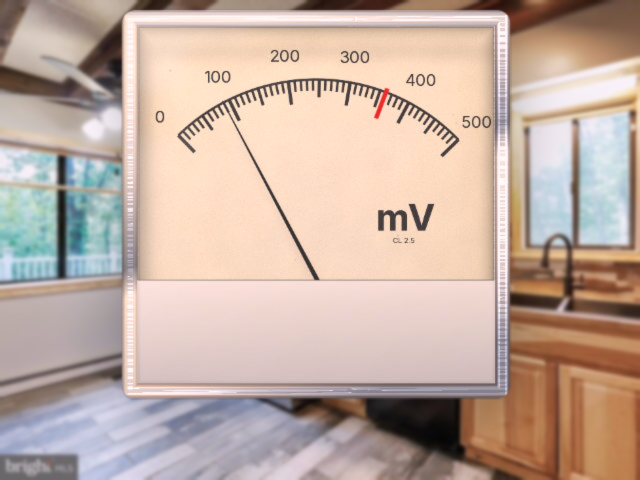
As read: {"value": 90, "unit": "mV"}
